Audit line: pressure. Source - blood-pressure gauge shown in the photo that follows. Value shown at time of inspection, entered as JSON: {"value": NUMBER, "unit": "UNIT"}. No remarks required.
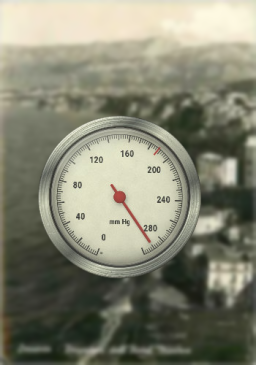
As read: {"value": 290, "unit": "mmHg"}
